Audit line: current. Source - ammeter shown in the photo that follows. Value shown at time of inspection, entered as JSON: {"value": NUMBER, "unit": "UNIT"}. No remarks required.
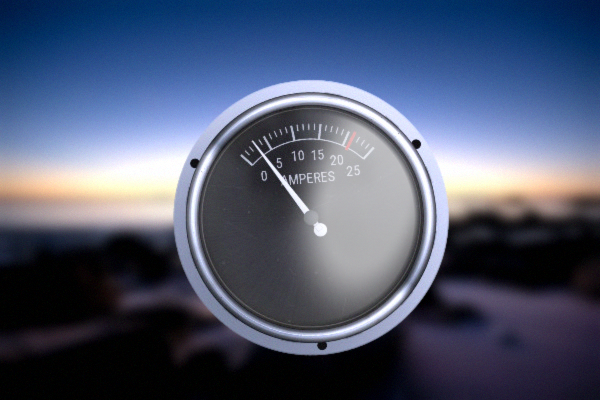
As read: {"value": 3, "unit": "A"}
